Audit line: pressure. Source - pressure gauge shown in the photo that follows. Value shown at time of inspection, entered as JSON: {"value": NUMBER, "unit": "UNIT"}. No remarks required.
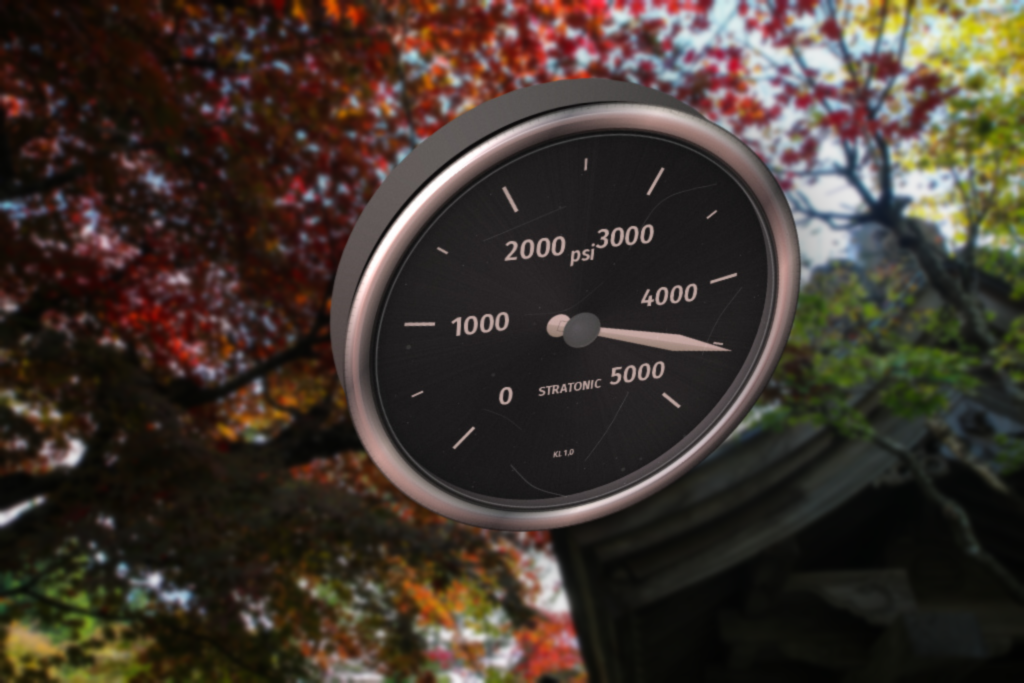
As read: {"value": 4500, "unit": "psi"}
